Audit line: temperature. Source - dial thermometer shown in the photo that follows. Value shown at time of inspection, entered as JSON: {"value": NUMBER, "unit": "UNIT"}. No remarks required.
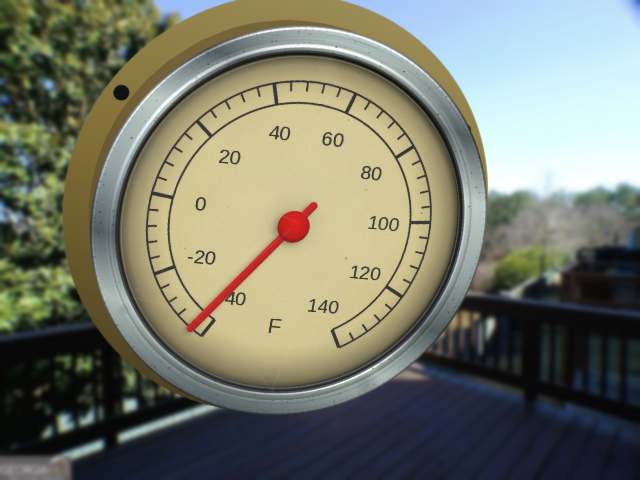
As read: {"value": -36, "unit": "°F"}
